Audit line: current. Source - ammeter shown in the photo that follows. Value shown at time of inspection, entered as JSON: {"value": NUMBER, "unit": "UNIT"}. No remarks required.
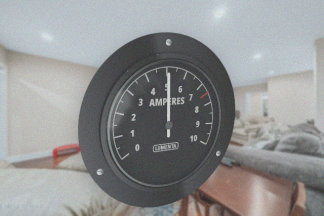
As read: {"value": 5, "unit": "A"}
